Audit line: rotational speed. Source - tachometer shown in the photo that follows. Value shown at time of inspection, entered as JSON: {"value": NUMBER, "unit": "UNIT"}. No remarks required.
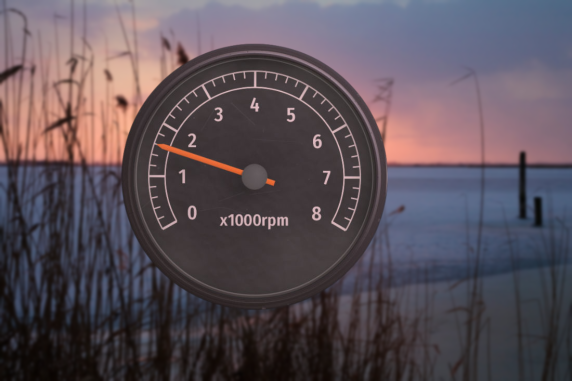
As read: {"value": 1600, "unit": "rpm"}
